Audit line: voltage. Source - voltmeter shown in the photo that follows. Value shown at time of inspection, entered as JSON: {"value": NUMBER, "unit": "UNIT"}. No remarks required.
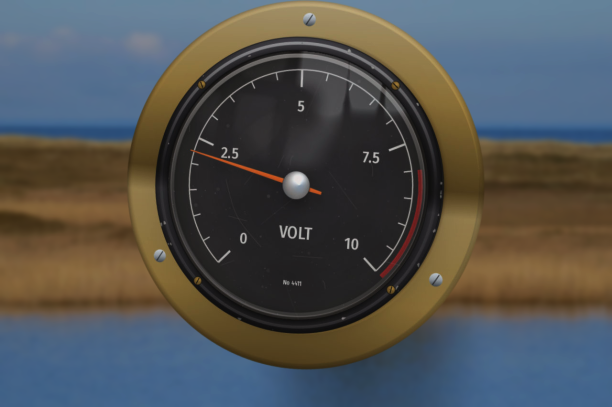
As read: {"value": 2.25, "unit": "V"}
